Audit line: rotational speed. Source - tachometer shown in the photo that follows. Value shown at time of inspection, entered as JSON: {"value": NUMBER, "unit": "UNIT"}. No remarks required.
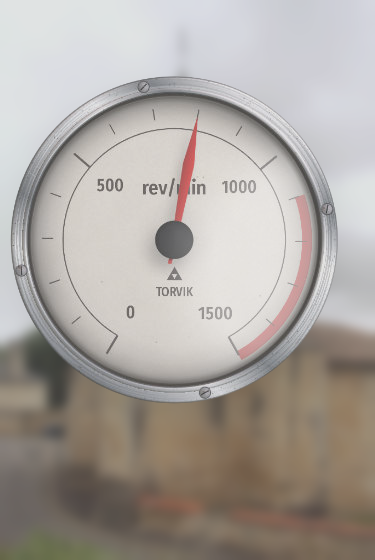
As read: {"value": 800, "unit": "rpm"}
